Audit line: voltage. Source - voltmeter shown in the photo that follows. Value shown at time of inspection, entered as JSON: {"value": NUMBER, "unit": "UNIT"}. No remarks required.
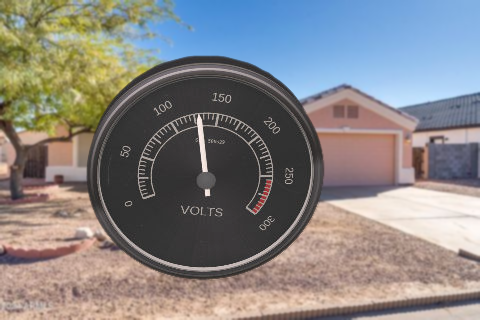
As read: {"value": 130, "unit": "V"}
